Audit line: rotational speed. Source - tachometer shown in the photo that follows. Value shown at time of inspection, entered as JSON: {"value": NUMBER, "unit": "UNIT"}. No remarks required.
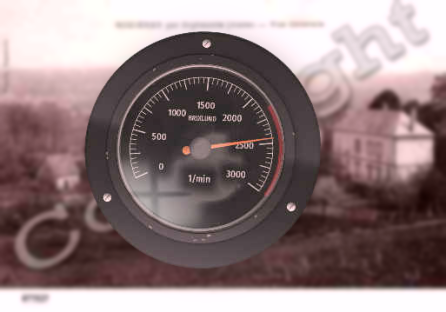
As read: {"value": 2450, "unit": "rpm"}
